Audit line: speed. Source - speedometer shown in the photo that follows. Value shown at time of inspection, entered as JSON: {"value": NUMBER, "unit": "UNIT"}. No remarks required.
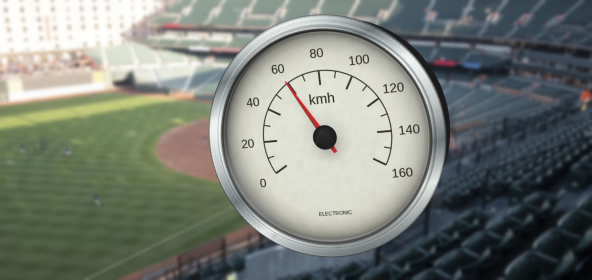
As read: {"value": 60, "unit": "km/h"}
